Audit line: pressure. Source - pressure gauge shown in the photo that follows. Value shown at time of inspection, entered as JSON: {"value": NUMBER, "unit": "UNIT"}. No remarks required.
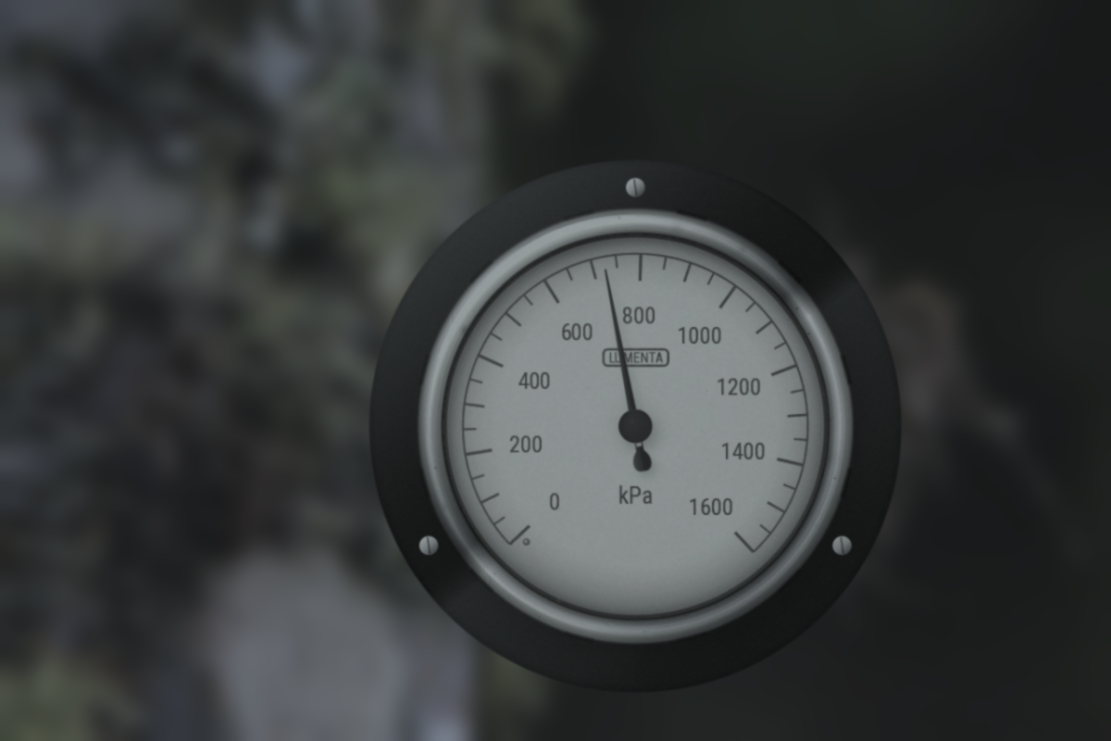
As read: {"value": 725, "unit": "kPa"}
